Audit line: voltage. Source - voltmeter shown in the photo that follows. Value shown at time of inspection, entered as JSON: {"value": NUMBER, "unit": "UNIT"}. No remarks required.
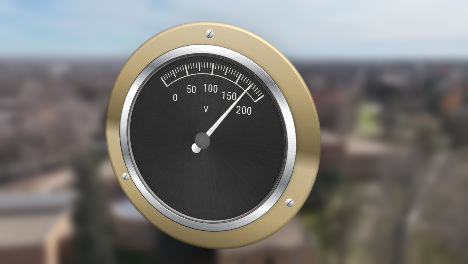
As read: {"value": 175, "unit": "V"}
